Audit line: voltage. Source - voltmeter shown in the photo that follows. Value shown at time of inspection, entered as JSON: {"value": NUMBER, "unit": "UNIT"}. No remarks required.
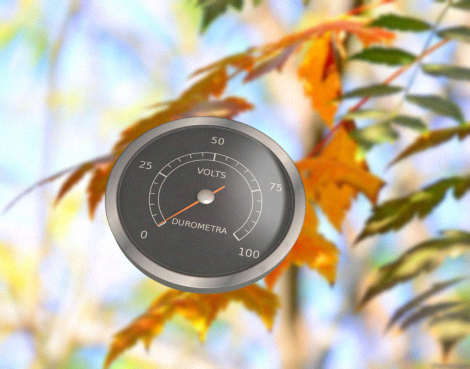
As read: {"value": 0, "unit": "V"}
